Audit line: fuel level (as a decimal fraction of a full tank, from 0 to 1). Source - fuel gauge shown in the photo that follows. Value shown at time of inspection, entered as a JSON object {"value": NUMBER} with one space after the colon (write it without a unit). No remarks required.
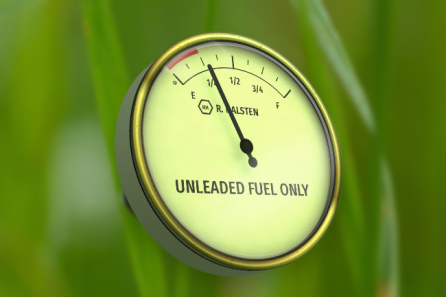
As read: {"value": 0.25}
